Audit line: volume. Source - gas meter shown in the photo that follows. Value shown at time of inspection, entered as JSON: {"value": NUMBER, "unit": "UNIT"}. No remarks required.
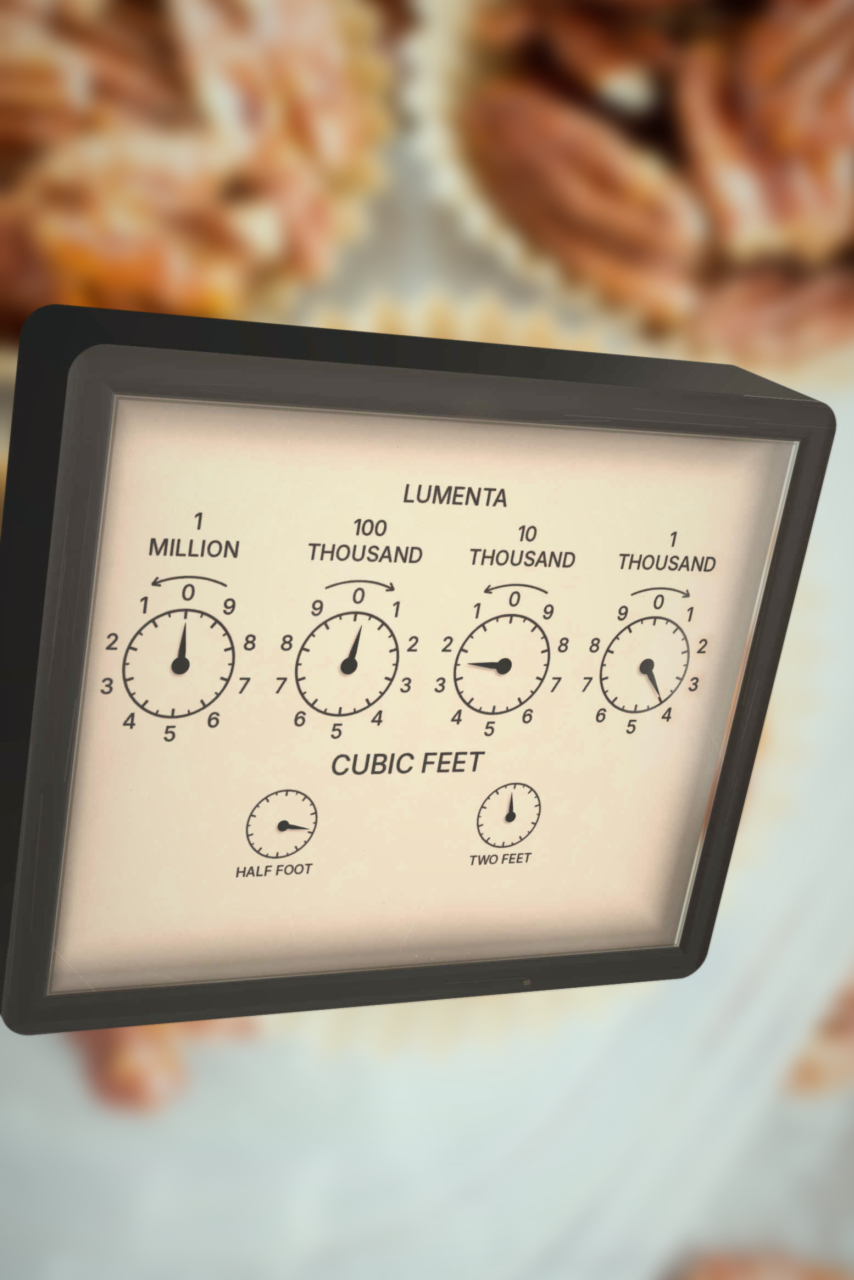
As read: {"value": 2400, "unit": "ft³"}
